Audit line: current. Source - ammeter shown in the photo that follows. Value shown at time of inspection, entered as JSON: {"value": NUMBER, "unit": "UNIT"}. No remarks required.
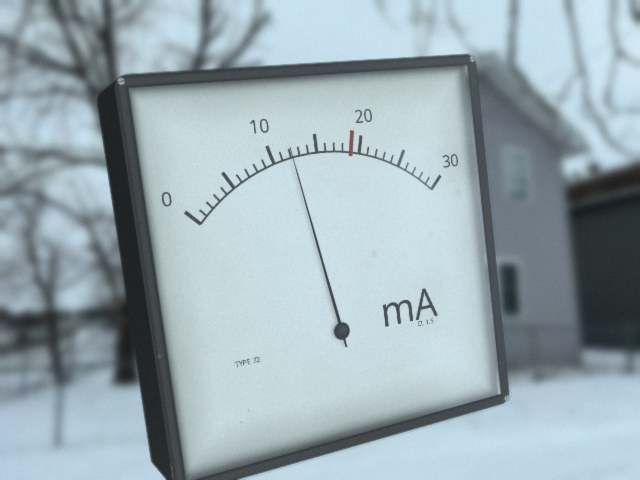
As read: {"value": 12, "unit": "mA"}
